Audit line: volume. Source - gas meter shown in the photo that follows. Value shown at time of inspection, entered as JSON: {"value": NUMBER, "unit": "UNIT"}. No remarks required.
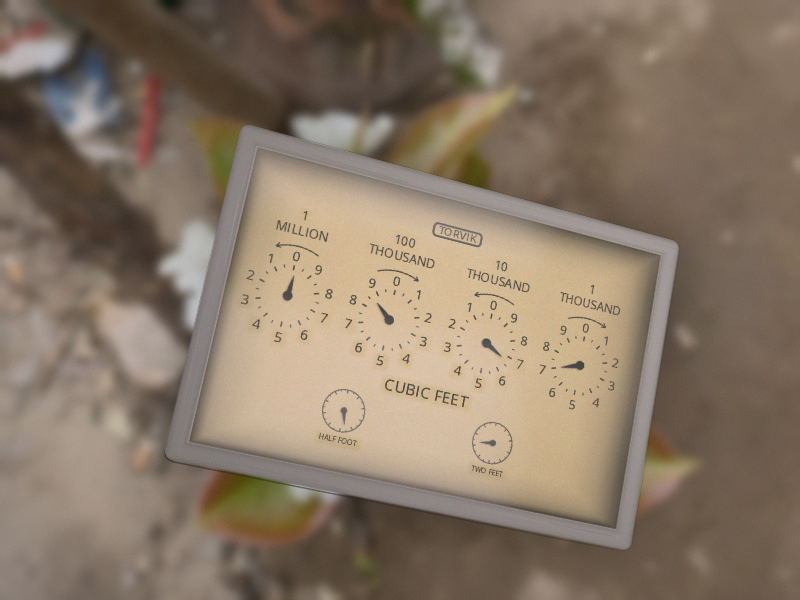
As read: {"value": 986700, "unit": "ft³"}
